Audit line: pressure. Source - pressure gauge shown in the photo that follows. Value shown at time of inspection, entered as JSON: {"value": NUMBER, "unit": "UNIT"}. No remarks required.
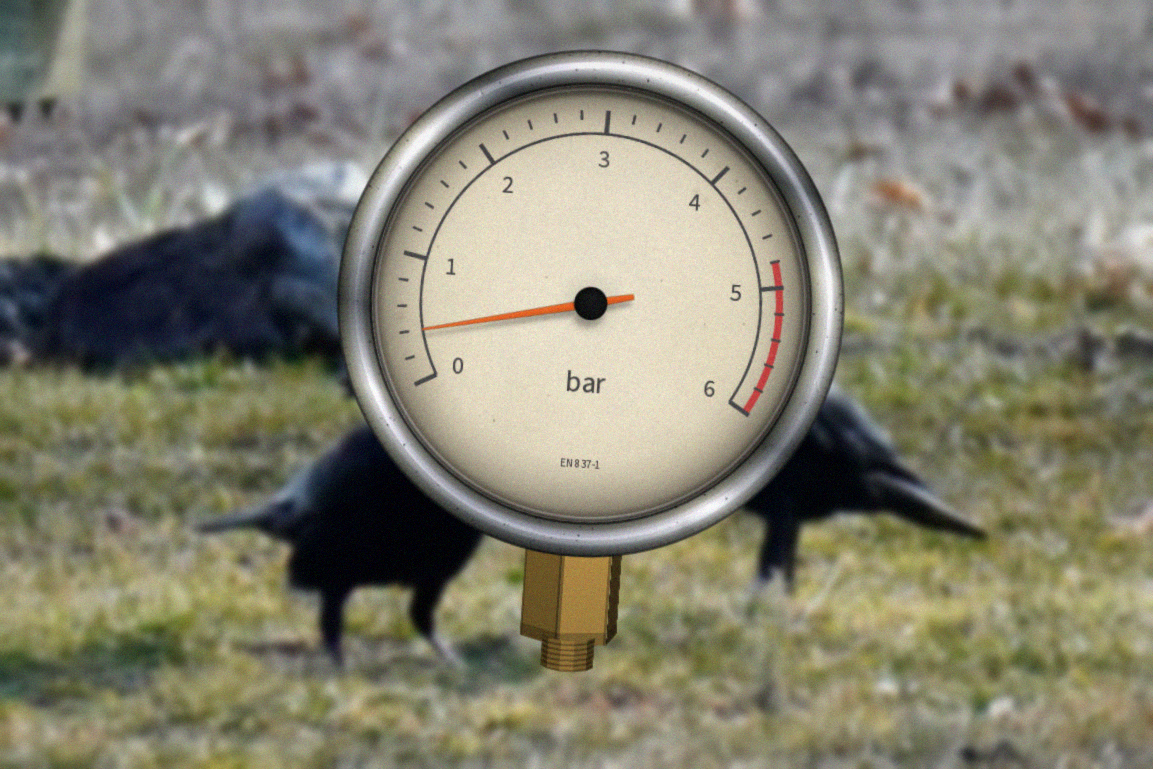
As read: {"value": 0.4, "unit": "bar"}
